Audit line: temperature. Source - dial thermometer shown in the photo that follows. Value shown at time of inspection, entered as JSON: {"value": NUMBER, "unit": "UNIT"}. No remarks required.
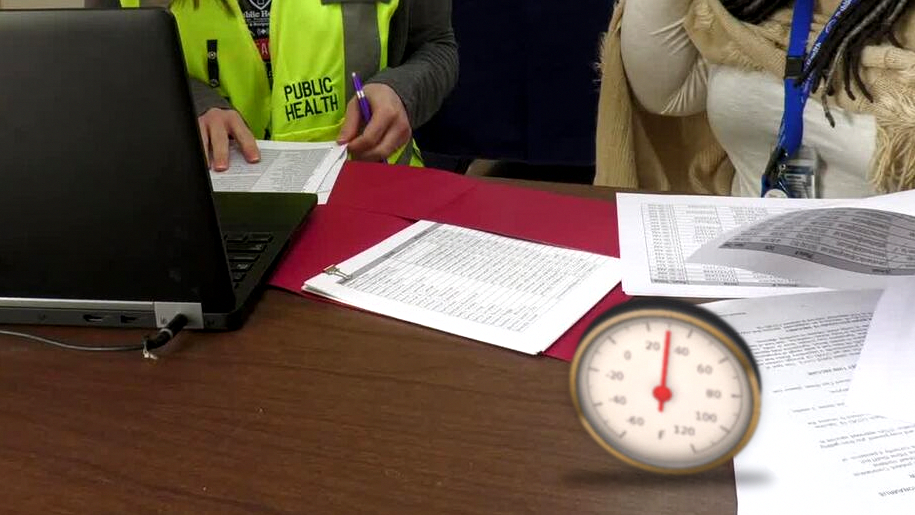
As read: {"value": 30, "unit": "°F"}
